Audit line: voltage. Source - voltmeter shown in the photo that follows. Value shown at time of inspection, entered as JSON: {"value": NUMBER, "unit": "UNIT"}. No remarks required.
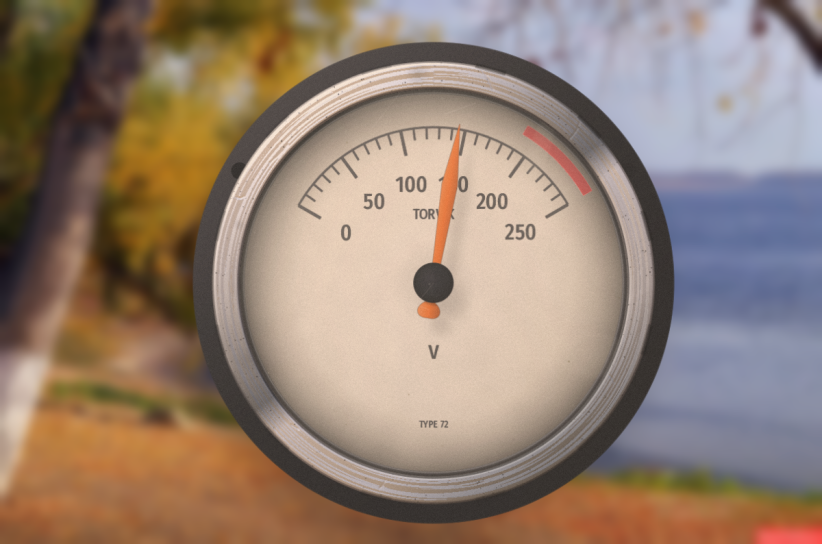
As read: {"value": 145, "unit": "V"}
